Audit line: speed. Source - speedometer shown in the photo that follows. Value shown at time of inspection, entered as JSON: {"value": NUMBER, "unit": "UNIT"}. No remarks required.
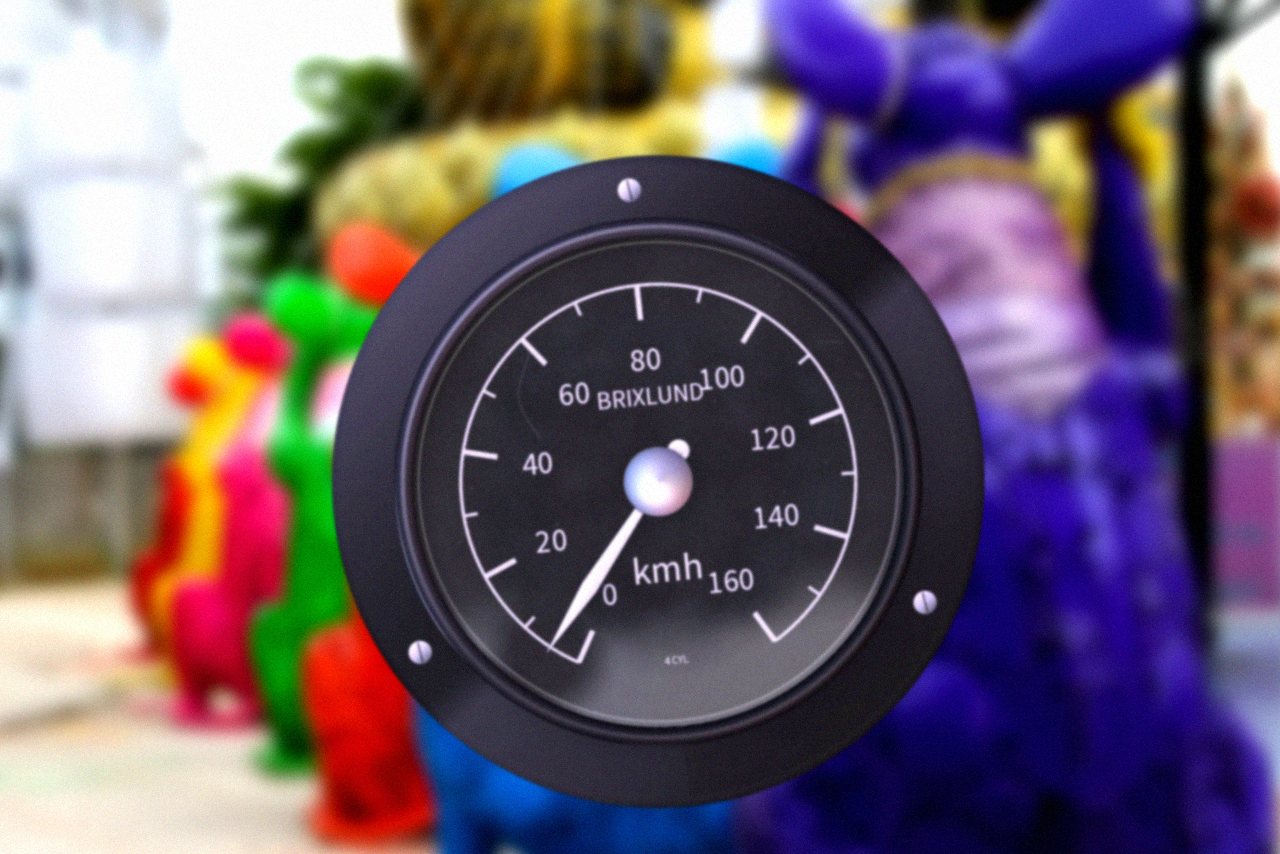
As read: {"value": 5, "unit": "km/h"}
